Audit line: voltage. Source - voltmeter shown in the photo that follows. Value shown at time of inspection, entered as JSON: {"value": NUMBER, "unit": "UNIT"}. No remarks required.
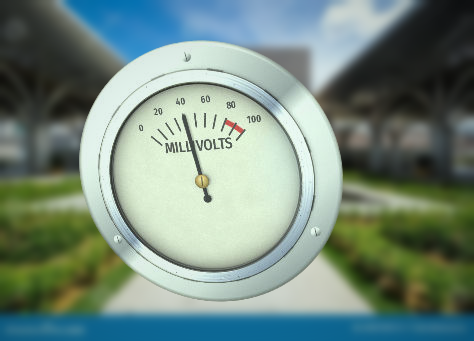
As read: {"value": 40, "unit": "mV"}
